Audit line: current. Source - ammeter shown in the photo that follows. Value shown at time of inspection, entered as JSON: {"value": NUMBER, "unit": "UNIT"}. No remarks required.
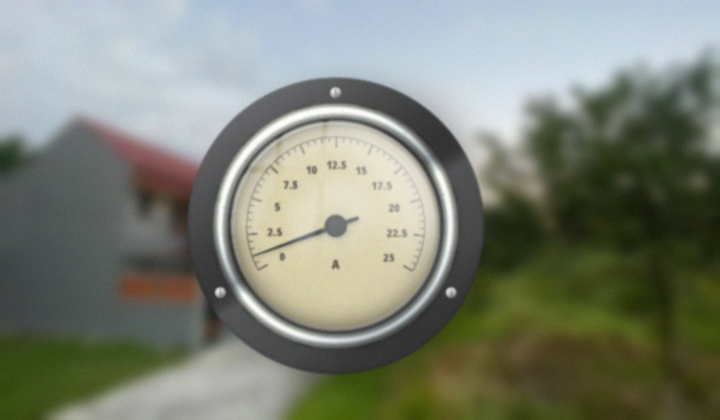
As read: {"value": 1, "unit": "A"}
